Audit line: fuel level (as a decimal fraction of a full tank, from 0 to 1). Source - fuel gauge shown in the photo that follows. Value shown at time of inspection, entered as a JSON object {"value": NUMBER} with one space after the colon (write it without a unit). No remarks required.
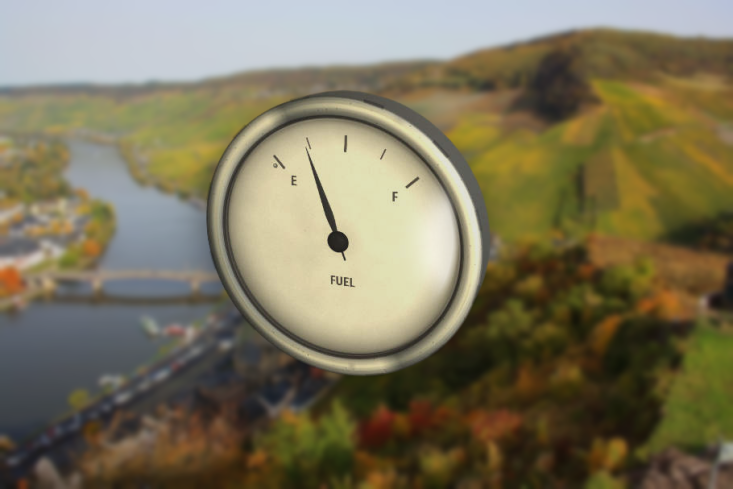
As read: {"value": 0.25}
